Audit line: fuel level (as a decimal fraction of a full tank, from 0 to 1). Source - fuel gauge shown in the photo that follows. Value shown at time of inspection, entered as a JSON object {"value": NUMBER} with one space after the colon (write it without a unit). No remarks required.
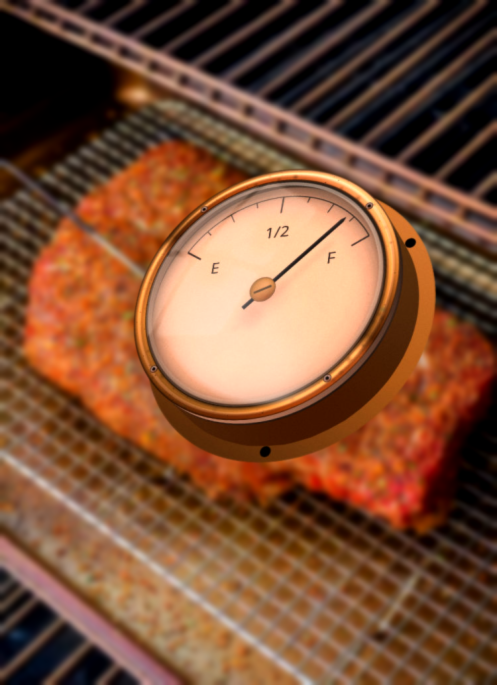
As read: {"value": 0.875}
